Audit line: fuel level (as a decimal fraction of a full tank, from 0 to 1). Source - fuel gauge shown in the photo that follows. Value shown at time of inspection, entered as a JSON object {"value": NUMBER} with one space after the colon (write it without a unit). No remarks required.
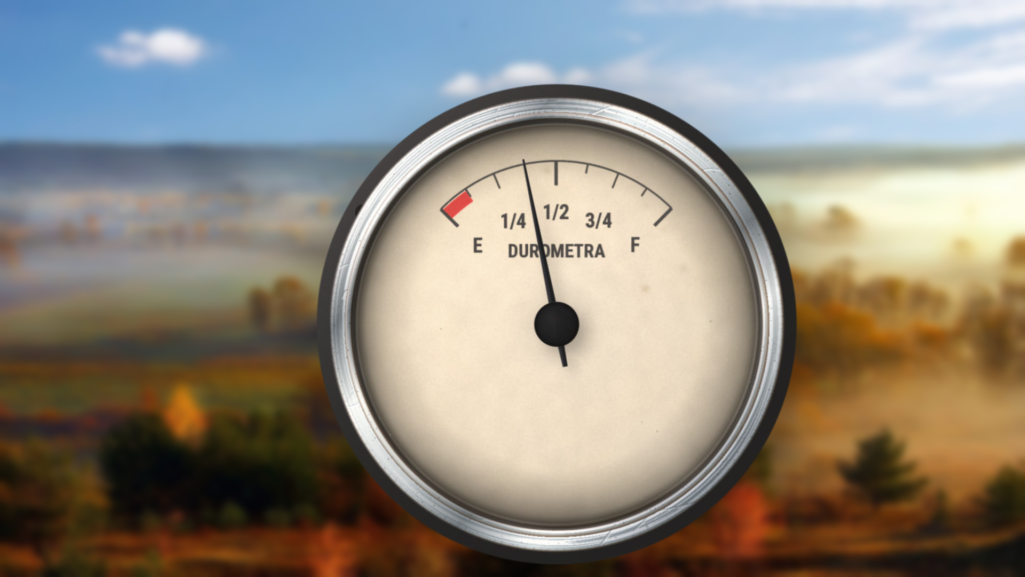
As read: {"value": 0.375}
